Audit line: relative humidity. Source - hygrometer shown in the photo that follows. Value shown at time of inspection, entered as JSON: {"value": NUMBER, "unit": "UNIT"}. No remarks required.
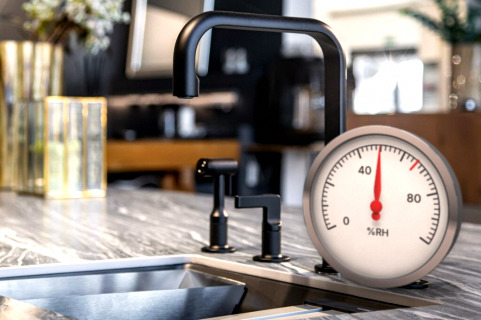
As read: {"value": 50, "unit": "%"}
